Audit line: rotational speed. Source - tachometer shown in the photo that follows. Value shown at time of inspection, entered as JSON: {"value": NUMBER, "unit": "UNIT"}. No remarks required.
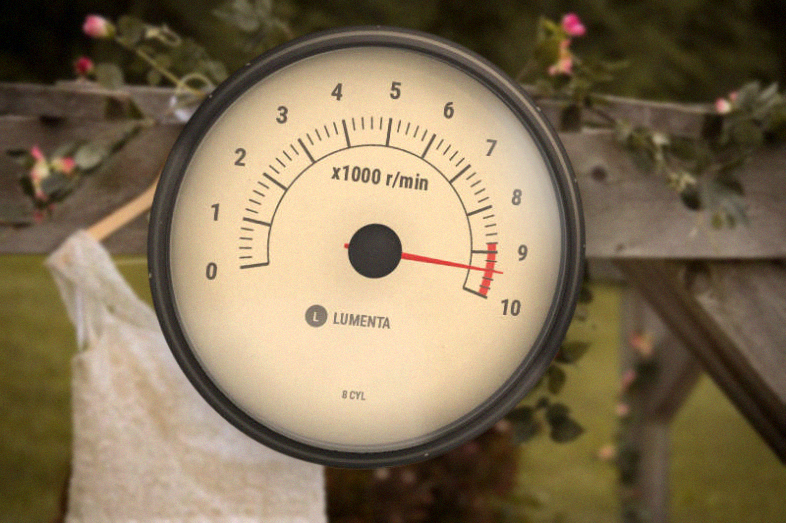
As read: {"value": 9400, "unit": "rpm"}
